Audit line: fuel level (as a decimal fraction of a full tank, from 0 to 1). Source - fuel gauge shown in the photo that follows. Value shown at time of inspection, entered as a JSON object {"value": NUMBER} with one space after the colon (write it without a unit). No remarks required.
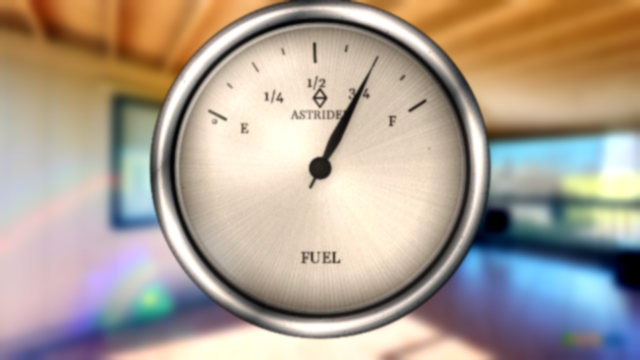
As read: {"value": 0.75}
